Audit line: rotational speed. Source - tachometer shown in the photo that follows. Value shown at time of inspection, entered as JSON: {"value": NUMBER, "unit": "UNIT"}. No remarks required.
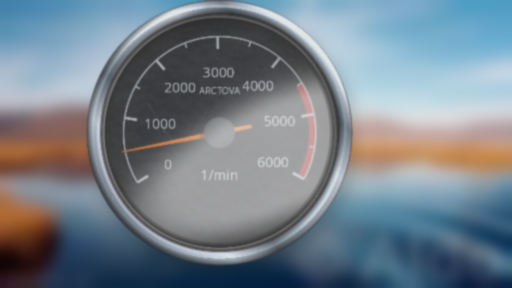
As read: {"value": 500, "unit": "rpm"}
